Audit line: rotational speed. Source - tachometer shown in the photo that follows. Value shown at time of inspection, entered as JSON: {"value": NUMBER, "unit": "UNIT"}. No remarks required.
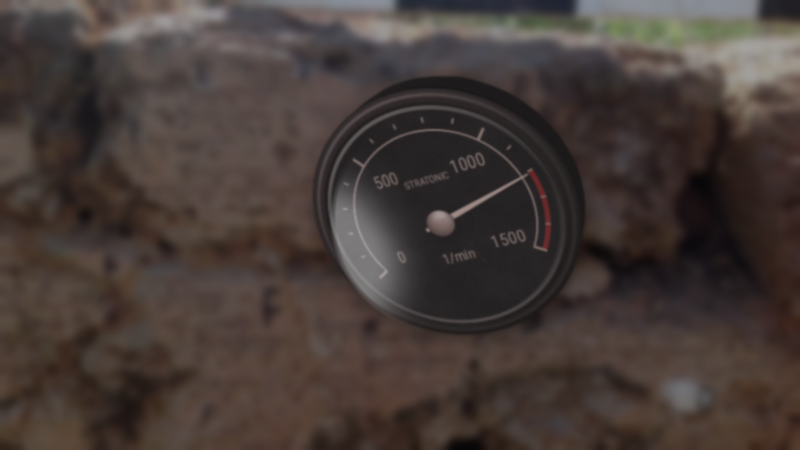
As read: {"value": 1200, "unit": "rpm"}
